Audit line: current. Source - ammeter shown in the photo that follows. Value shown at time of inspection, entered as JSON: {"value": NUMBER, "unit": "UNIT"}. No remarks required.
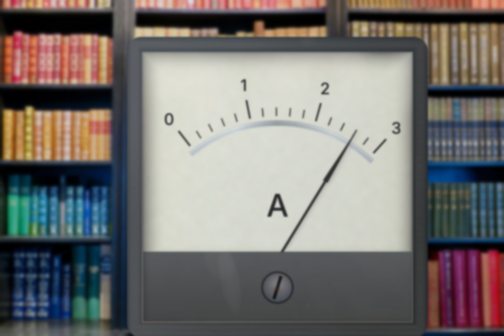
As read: {"value": 2.6, "unit": "A"}
